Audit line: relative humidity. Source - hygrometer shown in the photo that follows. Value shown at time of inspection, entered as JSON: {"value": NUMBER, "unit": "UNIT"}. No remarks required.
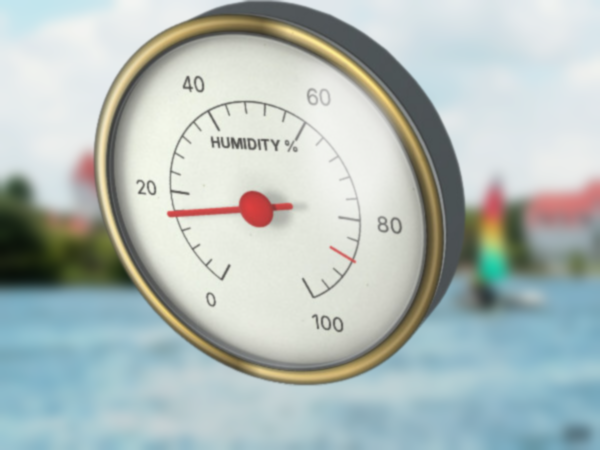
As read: {"value": 16, "unit": "%"}
